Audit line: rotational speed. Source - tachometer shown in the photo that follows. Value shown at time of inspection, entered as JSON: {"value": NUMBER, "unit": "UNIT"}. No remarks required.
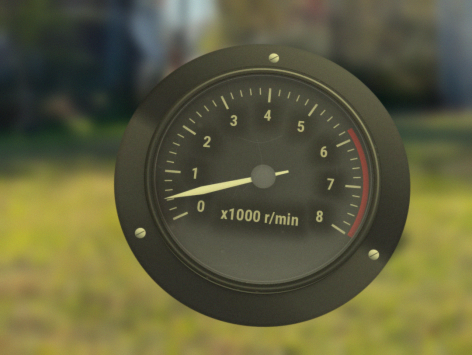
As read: {"value": 400, "unit": "rpm"}
